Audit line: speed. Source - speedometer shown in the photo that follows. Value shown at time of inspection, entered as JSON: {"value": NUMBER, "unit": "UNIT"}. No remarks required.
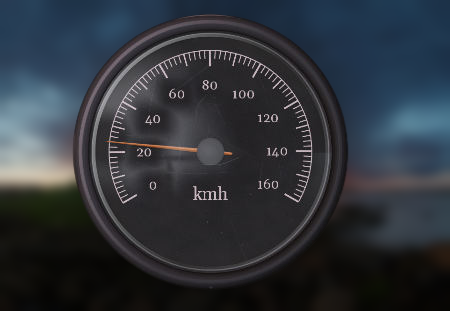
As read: {"value": 24, "unit": "km/h"}
